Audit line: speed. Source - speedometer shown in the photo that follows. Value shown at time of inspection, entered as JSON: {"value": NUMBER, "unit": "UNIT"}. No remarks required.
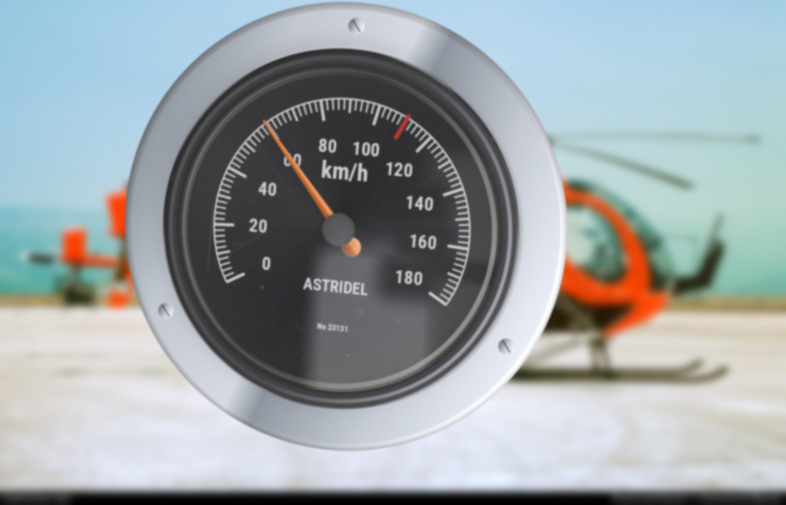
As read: {"value": 60, "unit": "km/h"}
